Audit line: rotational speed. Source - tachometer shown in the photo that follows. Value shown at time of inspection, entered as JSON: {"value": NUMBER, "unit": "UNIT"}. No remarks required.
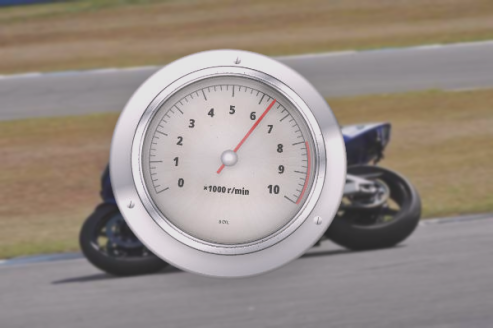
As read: {"value": 6400, "unit": "rpm"}
